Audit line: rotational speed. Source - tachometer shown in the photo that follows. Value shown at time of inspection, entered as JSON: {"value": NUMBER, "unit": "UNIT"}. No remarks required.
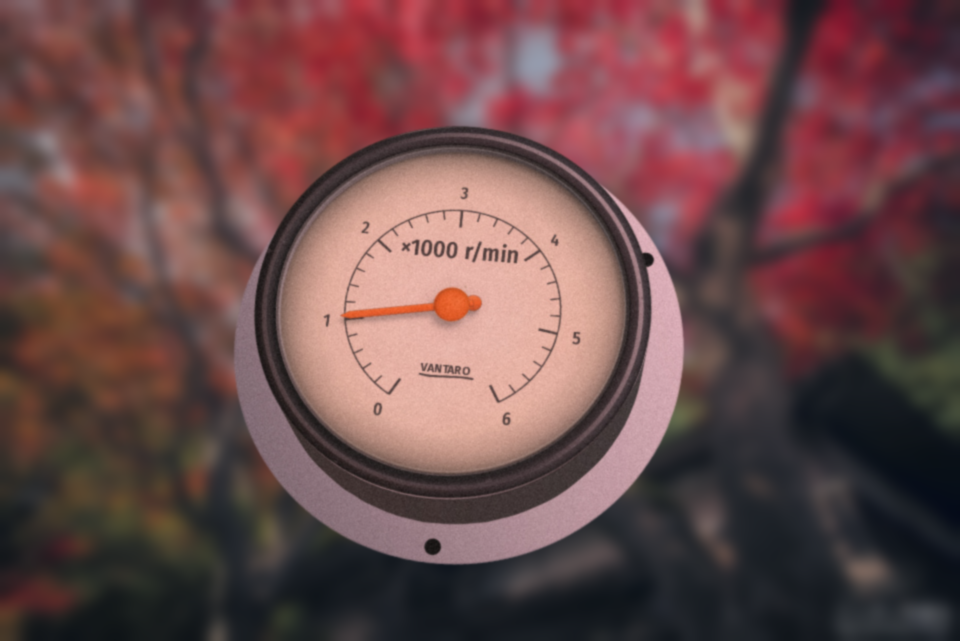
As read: {"value": 1000, "unit": "rpm"}
